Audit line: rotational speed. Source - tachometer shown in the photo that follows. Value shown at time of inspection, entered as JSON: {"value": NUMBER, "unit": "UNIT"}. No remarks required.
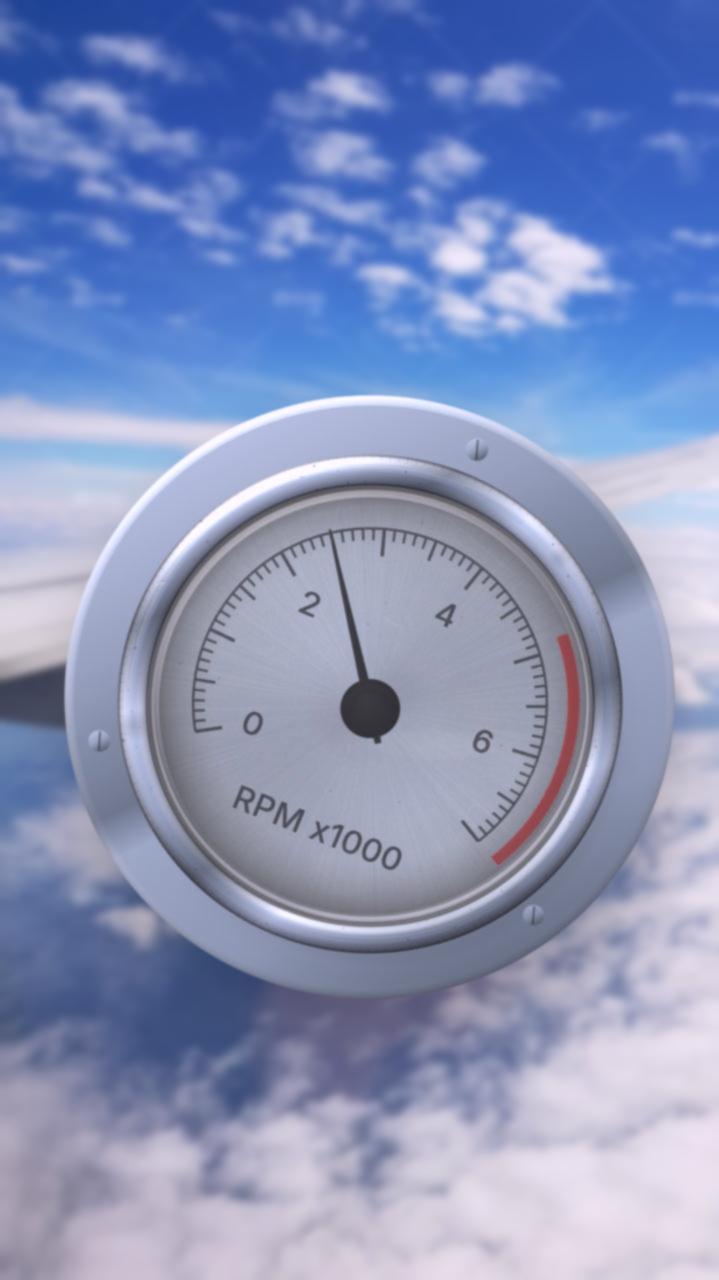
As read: {"value": 2500, "unit": "rpm"}
